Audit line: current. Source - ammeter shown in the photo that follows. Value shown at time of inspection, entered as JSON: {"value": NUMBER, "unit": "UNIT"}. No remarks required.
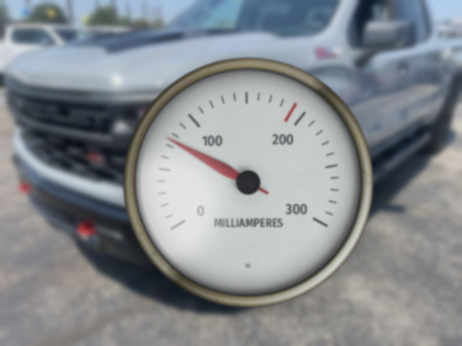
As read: {"value": 75, "unit": "mA"}
